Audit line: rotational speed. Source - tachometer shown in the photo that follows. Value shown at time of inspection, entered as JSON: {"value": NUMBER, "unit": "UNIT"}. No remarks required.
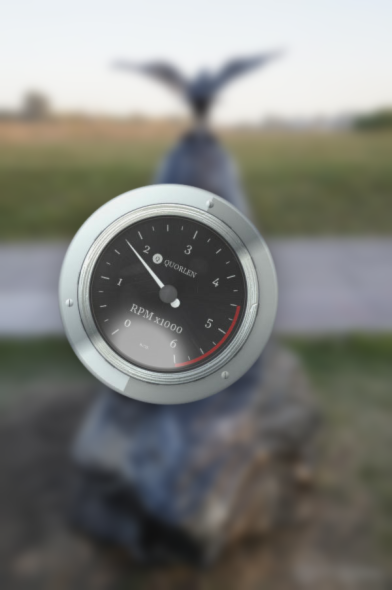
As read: {"value": 1750, "unit": "rpm"}
